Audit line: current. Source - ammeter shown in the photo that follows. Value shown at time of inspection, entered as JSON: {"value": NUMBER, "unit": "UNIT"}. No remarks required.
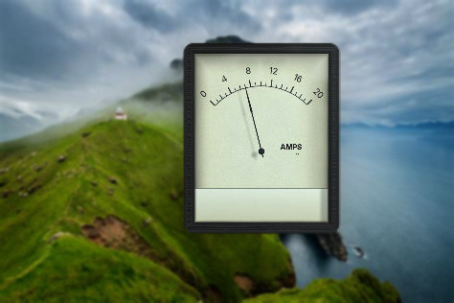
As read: {"value": 7, "unit": "A"}
